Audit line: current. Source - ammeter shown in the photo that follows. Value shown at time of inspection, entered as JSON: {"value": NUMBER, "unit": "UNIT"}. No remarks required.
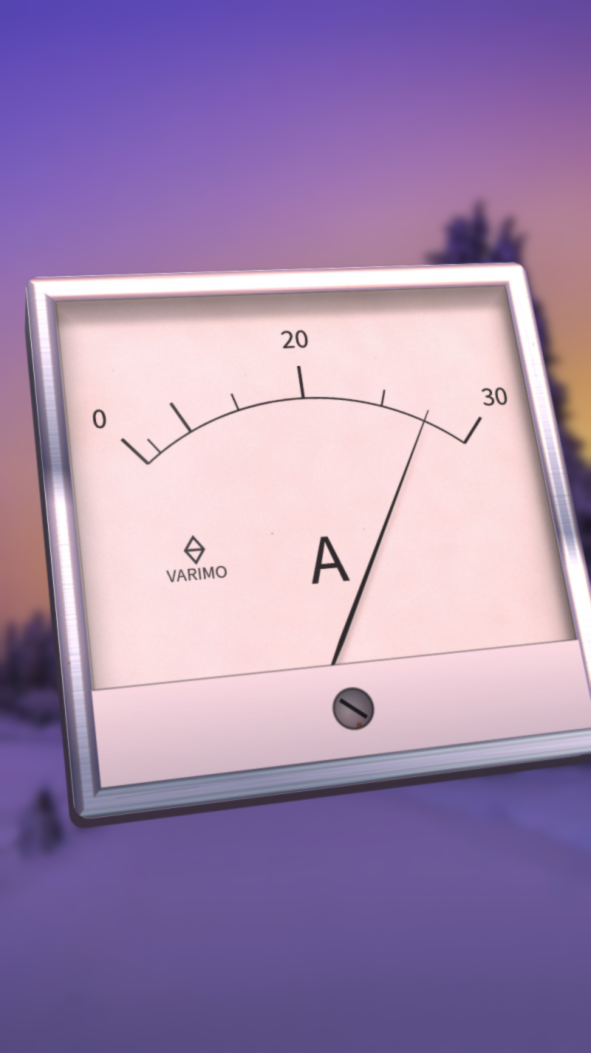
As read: {"value": 27.5, "unit": "A"}
